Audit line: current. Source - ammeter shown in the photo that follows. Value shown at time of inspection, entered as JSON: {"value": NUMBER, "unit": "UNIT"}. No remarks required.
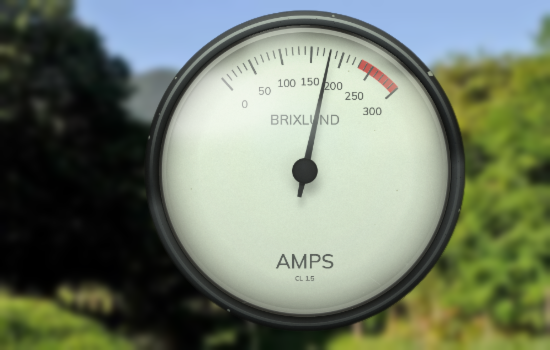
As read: {"value": 180, "unit": "A"}
